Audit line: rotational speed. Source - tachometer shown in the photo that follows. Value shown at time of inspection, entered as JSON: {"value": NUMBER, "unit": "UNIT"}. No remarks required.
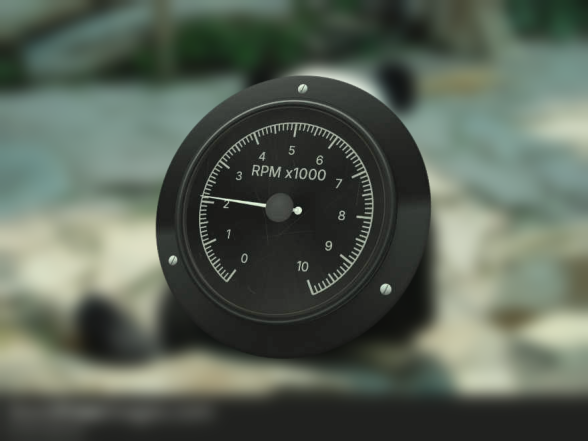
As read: {"value": 2100, "unit": "rpm"}
